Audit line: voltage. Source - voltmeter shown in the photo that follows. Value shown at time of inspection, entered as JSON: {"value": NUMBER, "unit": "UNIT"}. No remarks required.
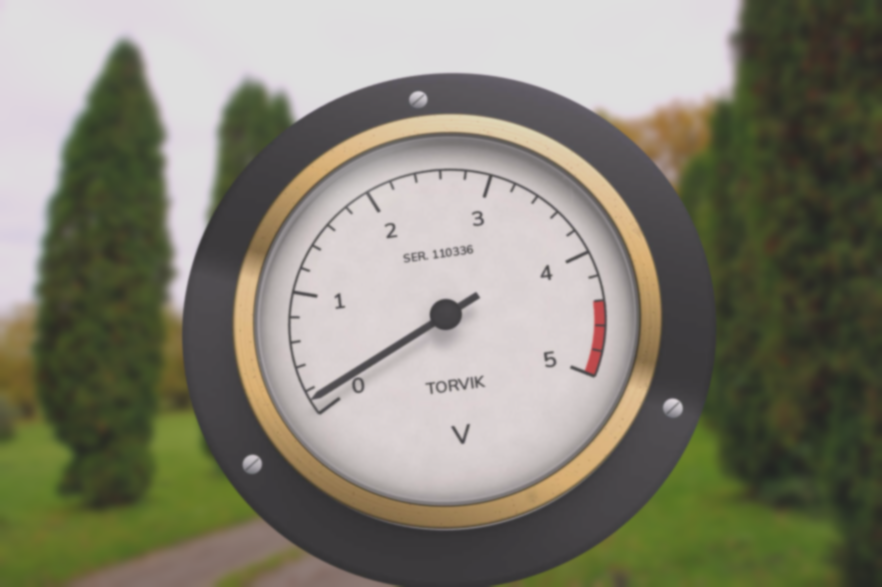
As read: {"value": 0.1, "unit": "V"}
